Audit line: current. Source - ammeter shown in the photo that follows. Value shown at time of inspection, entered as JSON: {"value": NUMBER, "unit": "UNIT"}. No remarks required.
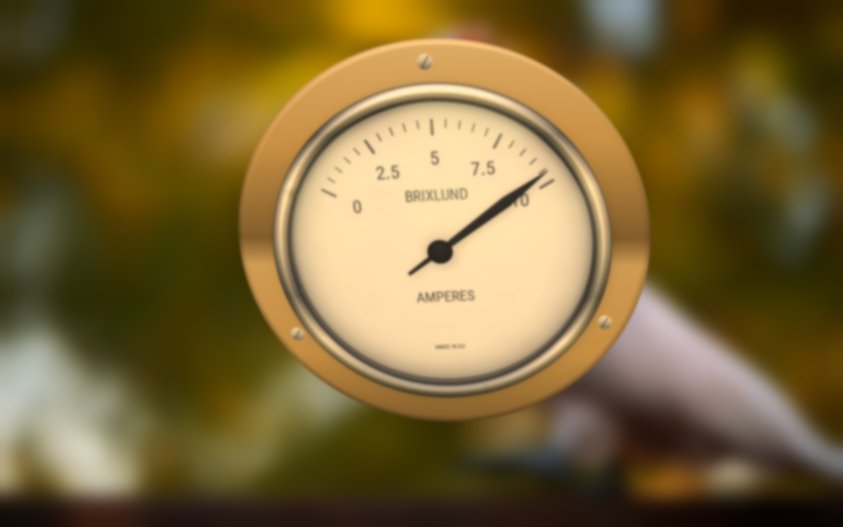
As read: {"value": 9.5, "unit": "A"}
